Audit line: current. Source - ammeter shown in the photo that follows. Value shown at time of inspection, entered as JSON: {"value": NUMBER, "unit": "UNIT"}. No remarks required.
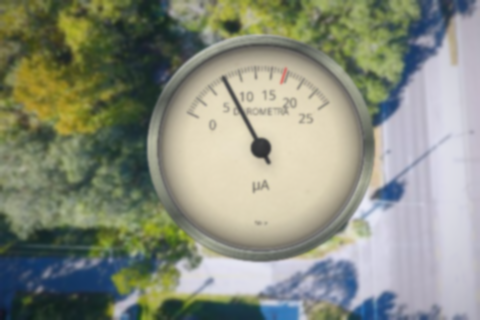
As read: {"value": 7.5, "unit": "µA"}
